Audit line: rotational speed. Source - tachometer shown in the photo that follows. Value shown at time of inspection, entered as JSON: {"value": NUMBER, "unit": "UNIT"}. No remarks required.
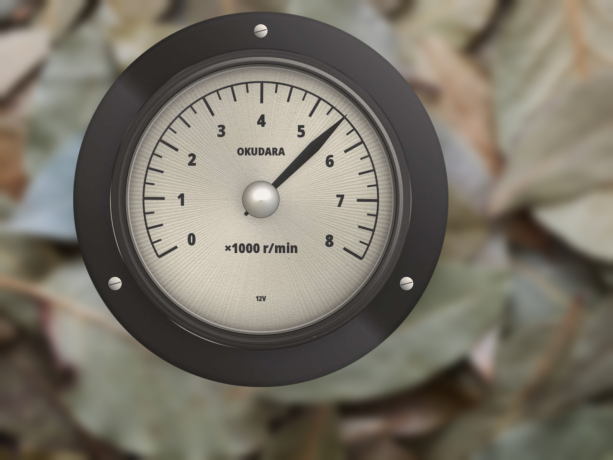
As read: {"value": 5500, "unit": "rpm"}
